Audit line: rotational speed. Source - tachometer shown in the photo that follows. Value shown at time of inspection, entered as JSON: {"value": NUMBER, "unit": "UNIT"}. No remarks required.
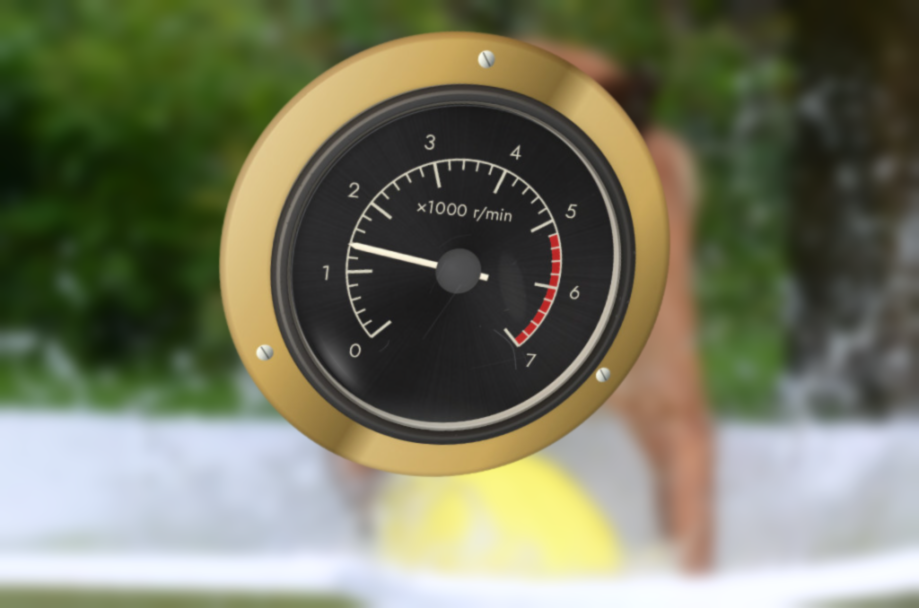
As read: {"value": 1400, "unit": "rpm"}
